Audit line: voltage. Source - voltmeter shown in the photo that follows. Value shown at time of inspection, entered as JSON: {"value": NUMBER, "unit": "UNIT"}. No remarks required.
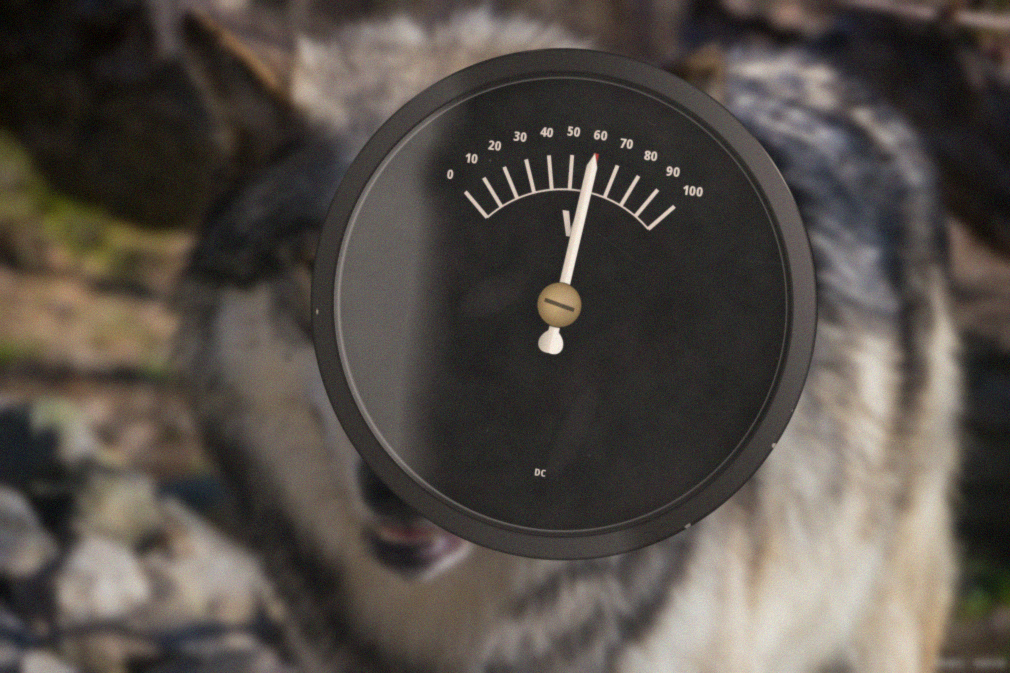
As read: {"value": 60, "unit": "V"}
